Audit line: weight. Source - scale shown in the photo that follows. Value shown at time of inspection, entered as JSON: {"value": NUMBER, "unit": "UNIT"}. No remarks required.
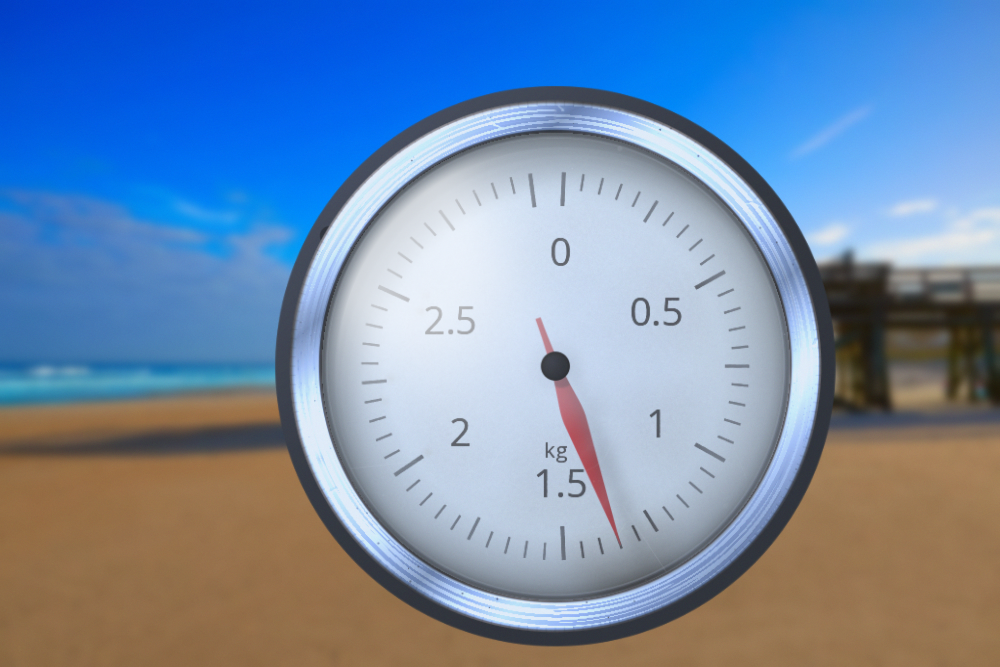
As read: {"value": 1.35, "unit": "kg"}
